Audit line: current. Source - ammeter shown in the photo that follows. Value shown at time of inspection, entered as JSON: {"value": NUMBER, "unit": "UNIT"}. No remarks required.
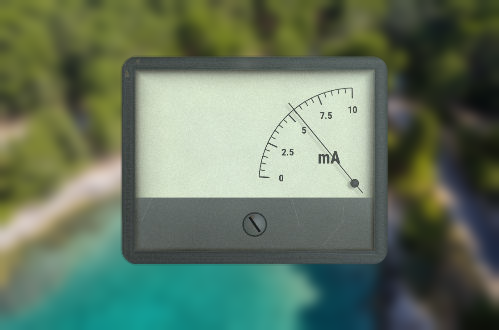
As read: {"value": 5.5, "unit": "mA"}
